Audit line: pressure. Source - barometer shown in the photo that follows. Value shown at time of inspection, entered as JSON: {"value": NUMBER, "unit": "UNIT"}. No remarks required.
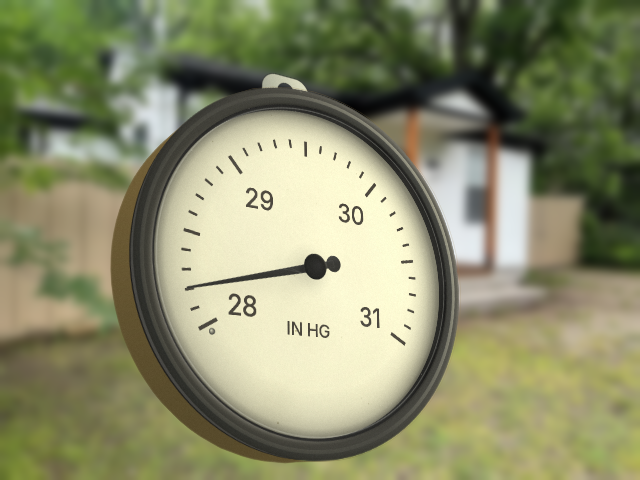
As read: {"value": 28.2, "unit": "inHg"}
